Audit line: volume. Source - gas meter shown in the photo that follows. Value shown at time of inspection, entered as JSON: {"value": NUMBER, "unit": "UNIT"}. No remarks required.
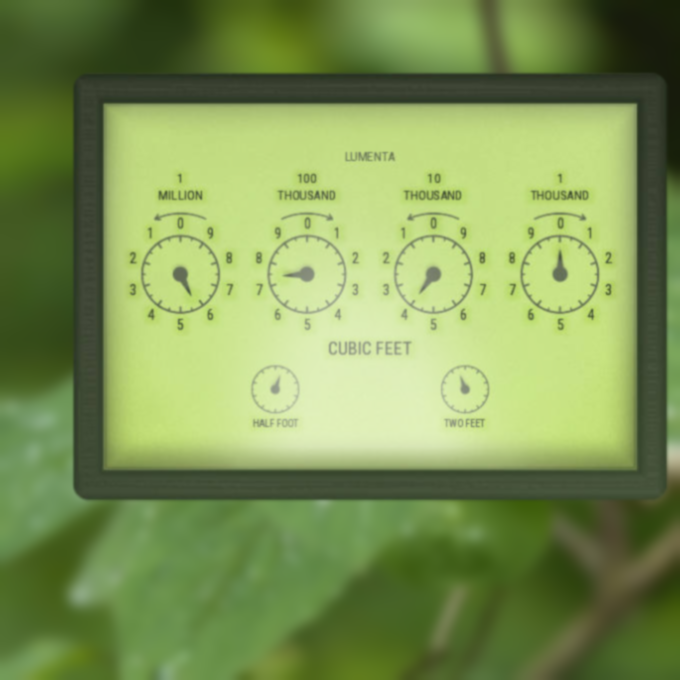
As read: {"value": 574000, "unit": "ft³"}
